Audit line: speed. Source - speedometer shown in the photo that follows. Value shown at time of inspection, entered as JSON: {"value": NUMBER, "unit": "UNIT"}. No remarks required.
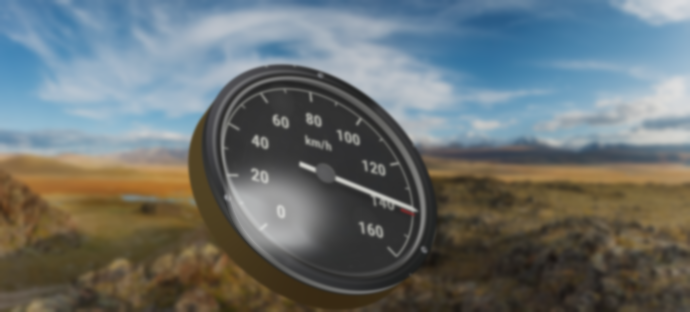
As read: {"value": 140, "unit": "km/h"}
